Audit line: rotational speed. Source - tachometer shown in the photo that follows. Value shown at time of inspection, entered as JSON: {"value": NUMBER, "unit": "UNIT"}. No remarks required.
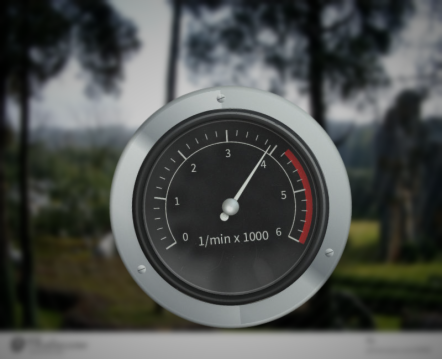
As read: {"value": 3900, "unit": "rpm"}
